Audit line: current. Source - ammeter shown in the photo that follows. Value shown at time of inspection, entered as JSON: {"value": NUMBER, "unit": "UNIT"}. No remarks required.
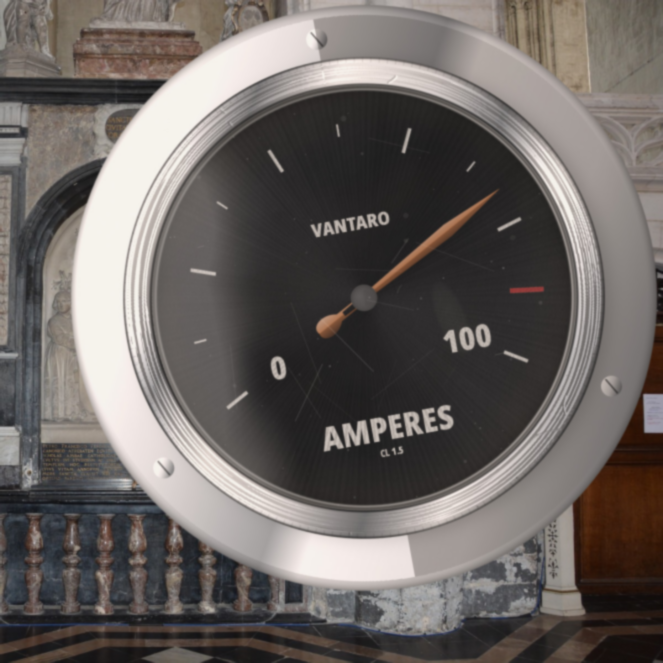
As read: {"value": 75, "unit": "A"}
